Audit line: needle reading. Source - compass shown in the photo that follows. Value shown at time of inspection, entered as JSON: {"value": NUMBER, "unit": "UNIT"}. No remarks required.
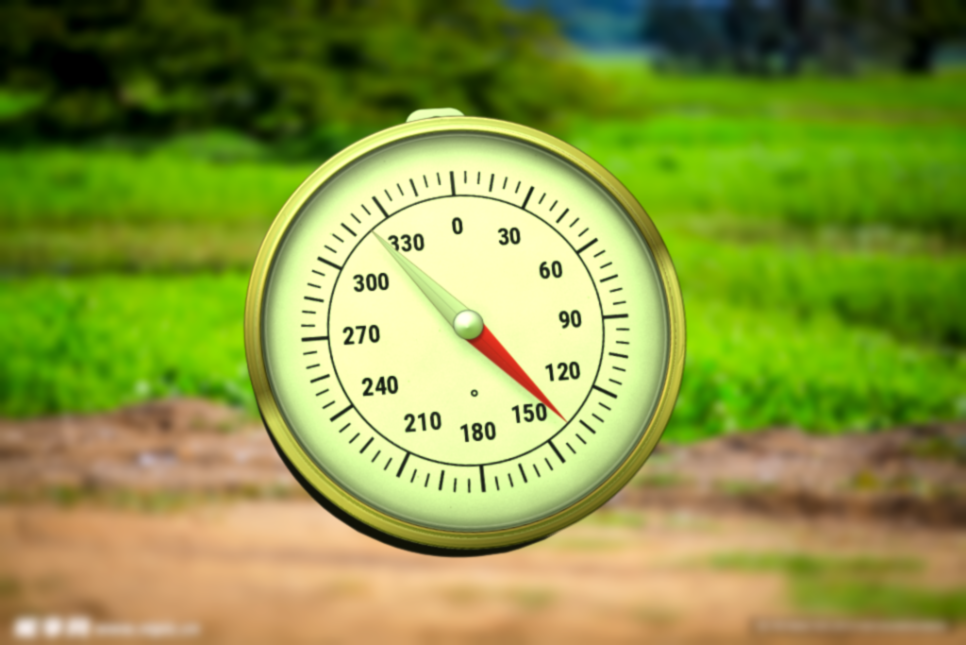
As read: {"value": 140, "unit": "°"}
